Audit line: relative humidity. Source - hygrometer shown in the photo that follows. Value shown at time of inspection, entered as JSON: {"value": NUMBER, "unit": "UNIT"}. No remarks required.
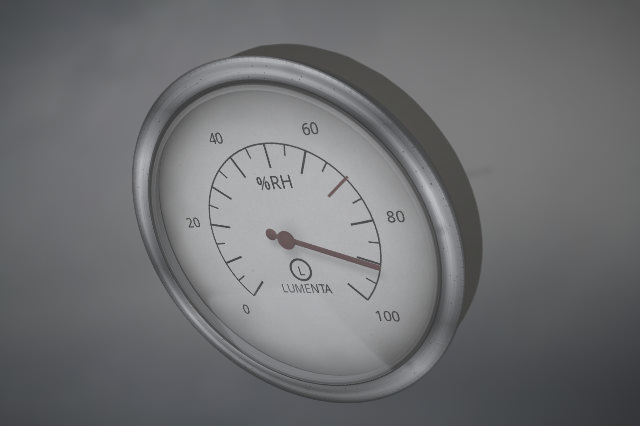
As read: {"value": 90, "unit": "%"}
